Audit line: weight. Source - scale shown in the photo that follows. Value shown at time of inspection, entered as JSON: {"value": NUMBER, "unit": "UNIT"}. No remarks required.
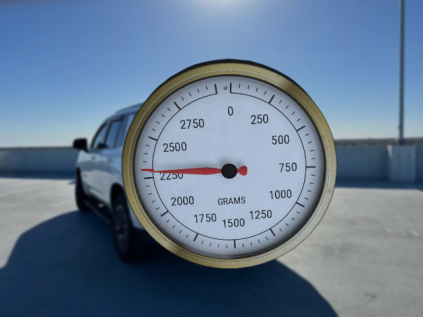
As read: {"value": 2300, "unit": "g"}
